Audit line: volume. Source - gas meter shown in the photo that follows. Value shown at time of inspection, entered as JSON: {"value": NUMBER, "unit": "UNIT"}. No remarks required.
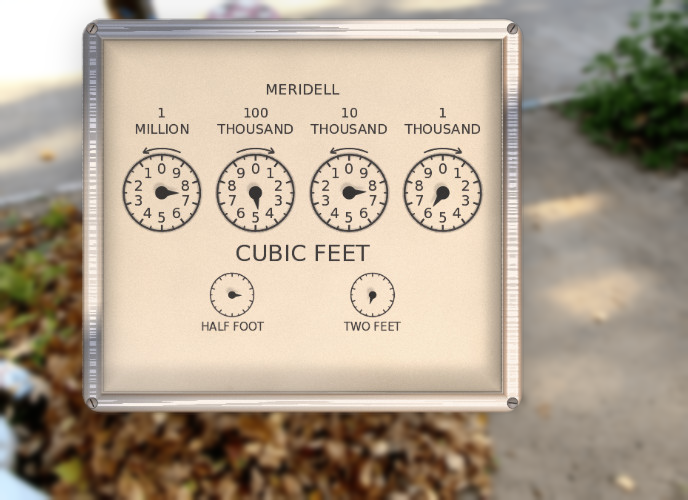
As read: {"value": 747600, "unit": "ft³"}
